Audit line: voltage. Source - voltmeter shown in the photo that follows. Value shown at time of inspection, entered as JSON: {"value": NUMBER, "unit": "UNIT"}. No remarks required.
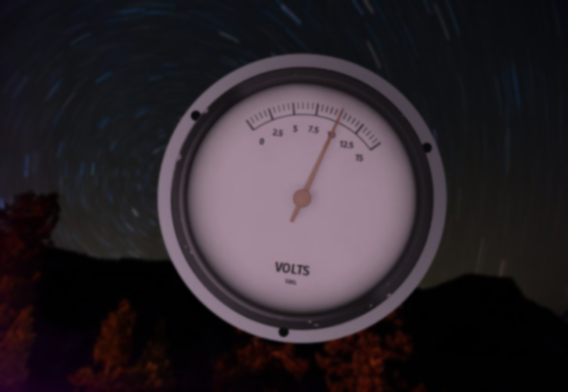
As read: {"value": 10, "unit": "V"}
